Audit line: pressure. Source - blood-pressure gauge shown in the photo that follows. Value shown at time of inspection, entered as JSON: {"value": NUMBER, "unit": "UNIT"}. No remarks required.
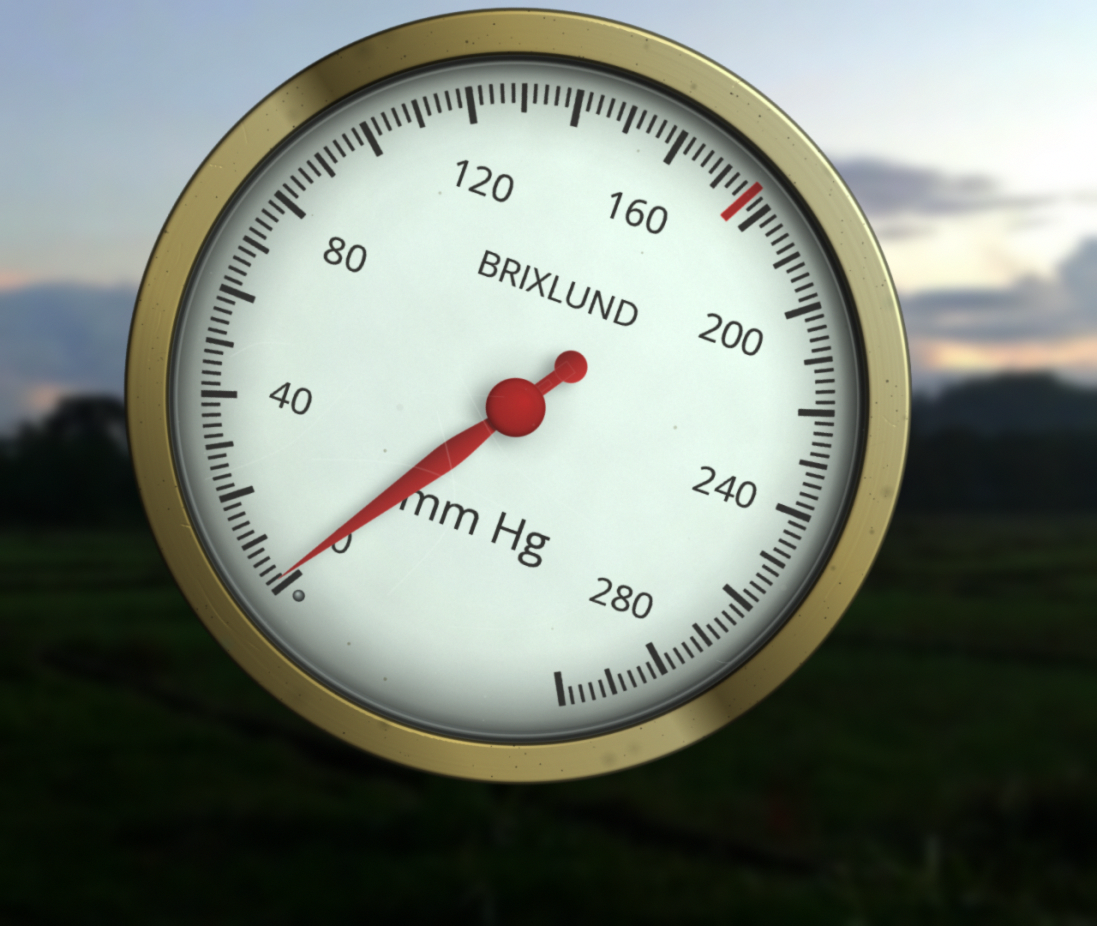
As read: {"value": 2, "unit": "mmHg"}
